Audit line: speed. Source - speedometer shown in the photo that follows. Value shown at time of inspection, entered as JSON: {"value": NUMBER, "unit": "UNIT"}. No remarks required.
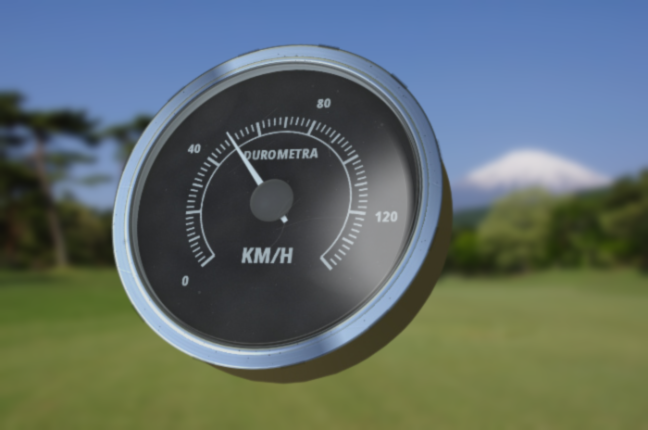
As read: {"value": 50, "unit": "km/h"}
